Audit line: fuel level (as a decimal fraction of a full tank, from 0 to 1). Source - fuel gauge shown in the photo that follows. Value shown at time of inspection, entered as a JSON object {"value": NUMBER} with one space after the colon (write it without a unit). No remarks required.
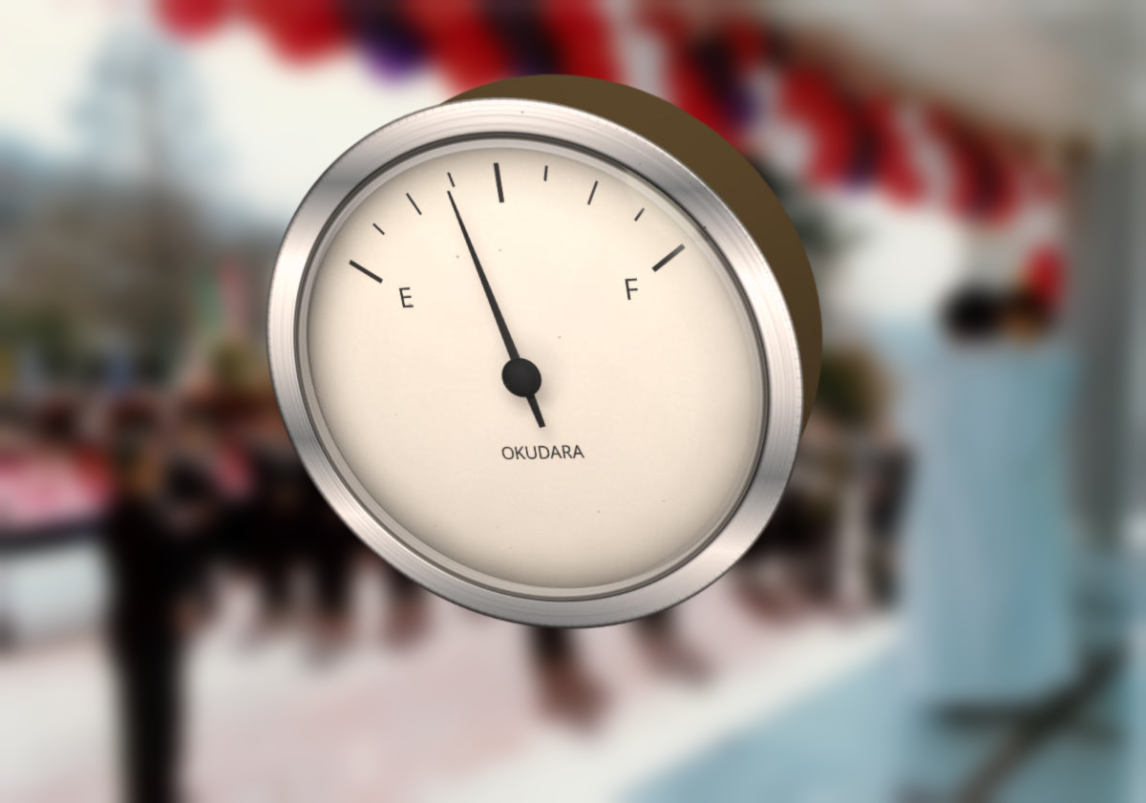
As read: {"value": 0.375}
